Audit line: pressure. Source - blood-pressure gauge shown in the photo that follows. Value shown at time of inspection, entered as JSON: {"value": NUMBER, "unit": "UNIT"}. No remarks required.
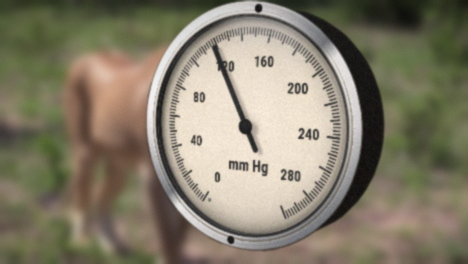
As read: {"value": 120, "unit": "mmHg"}
